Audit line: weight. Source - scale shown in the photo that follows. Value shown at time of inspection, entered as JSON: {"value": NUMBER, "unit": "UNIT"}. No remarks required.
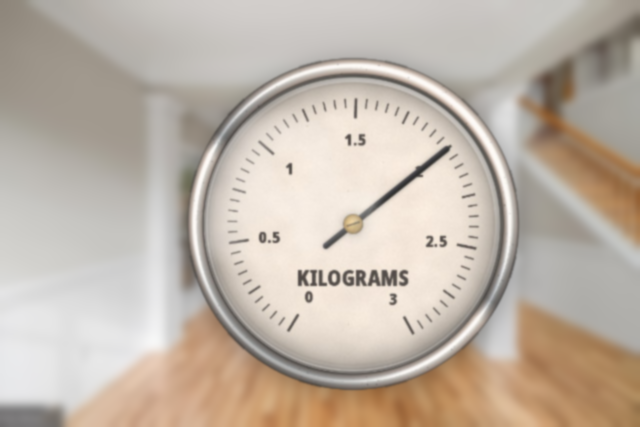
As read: {"value": 2, "unit": "kg"}
